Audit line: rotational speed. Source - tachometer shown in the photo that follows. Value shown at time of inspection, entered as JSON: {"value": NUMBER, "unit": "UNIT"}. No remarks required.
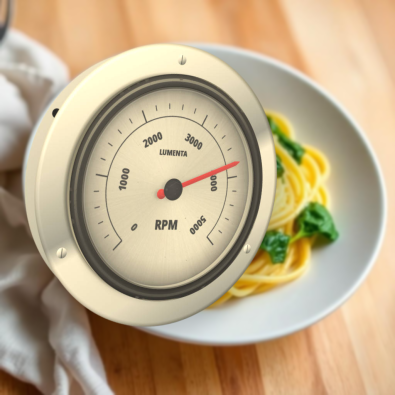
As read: {"value": 3800, "unit": "rpm"}
